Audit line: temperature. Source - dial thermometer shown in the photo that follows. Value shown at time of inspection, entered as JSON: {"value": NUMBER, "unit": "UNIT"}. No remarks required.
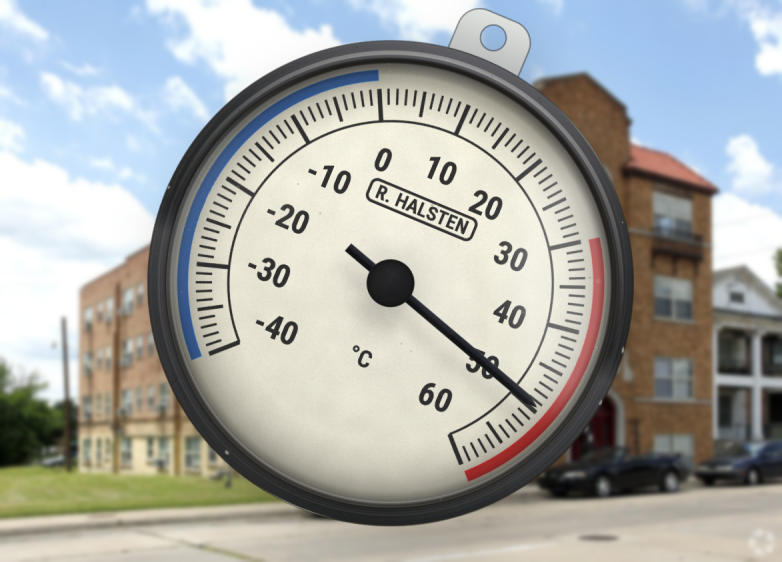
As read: {"value": 49.5, "unit": "°C"}
